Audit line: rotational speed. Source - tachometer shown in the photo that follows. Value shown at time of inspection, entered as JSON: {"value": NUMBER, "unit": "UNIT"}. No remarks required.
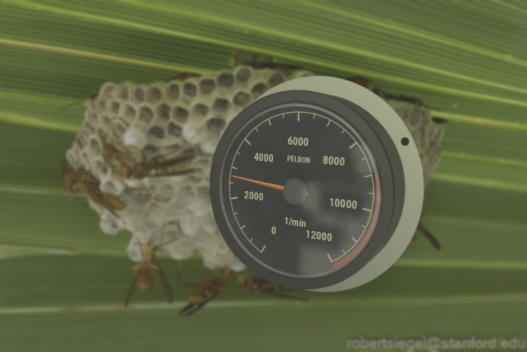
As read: {"value": 2750, "unit": "rpm"}
